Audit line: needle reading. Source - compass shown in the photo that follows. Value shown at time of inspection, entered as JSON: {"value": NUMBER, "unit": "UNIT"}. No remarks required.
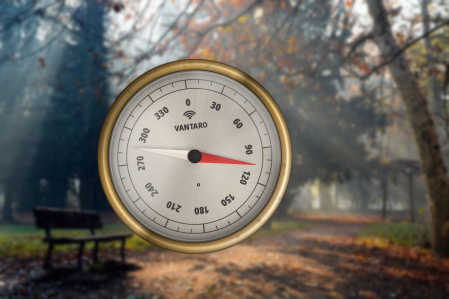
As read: {"value": 105, "unit": "°"}
